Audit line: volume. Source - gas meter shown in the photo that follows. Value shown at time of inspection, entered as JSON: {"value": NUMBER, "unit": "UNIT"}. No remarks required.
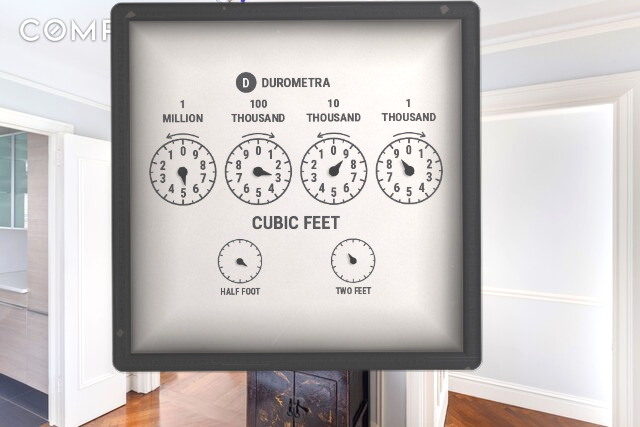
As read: {"value": 528900, "unit": "ft³"}
